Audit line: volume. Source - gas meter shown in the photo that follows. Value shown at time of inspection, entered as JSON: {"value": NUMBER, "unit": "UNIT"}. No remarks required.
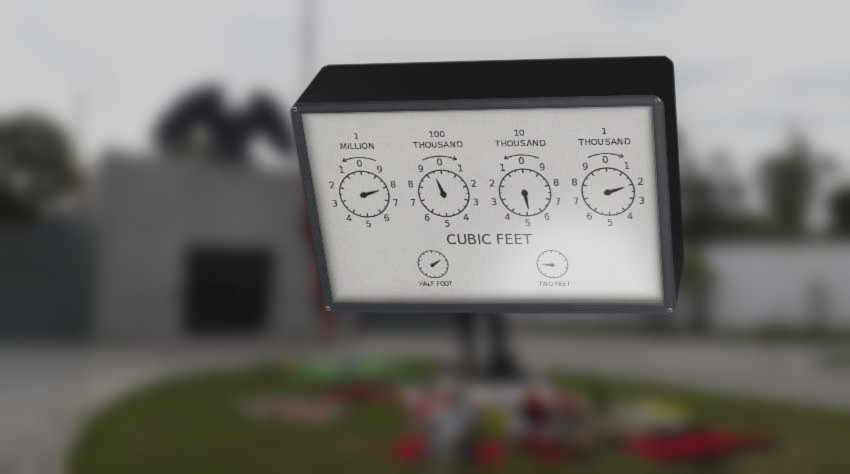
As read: {"value": 795200, "unit": "ft³"}
